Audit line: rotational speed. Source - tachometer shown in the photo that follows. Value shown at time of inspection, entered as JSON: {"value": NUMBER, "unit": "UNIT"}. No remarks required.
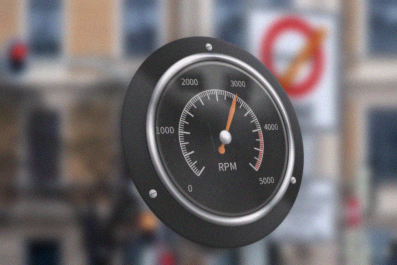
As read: {"value": 3000, "unit": "rpm"}
